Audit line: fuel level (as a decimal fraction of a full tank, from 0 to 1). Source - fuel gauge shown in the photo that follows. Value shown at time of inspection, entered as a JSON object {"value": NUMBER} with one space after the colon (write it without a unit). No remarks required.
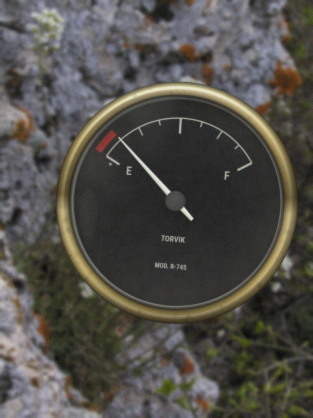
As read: {"value": 0.125}
